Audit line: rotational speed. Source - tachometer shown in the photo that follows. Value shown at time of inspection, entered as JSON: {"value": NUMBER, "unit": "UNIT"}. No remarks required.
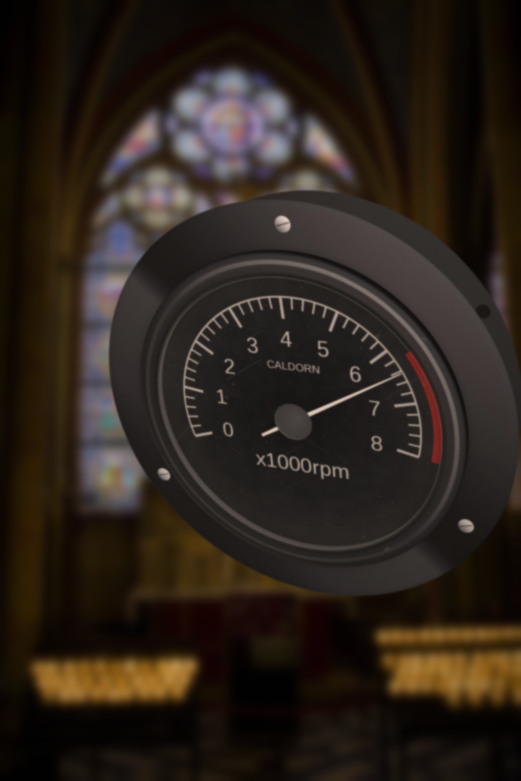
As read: {"value": 6400, "unit": "rpm"}
